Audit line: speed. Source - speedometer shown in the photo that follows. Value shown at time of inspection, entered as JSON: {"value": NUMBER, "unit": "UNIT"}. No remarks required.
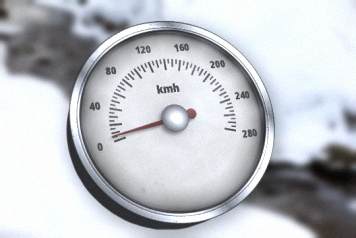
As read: {"value": 5, "unit": "km/h"}
